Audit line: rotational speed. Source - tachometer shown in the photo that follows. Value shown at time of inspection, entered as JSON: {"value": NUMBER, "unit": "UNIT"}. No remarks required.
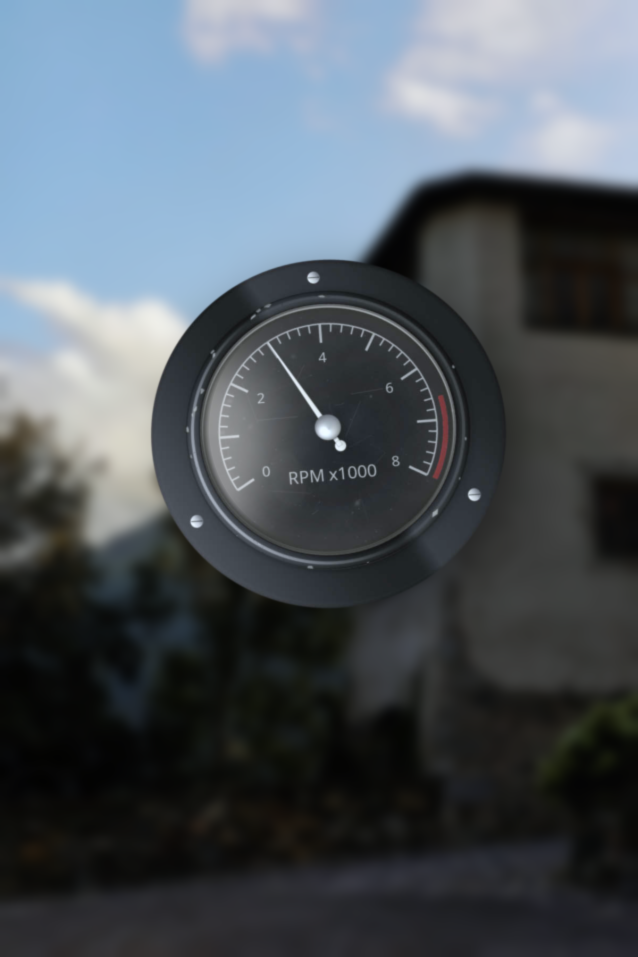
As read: {"value": 3000, "unit": "rpm"}
